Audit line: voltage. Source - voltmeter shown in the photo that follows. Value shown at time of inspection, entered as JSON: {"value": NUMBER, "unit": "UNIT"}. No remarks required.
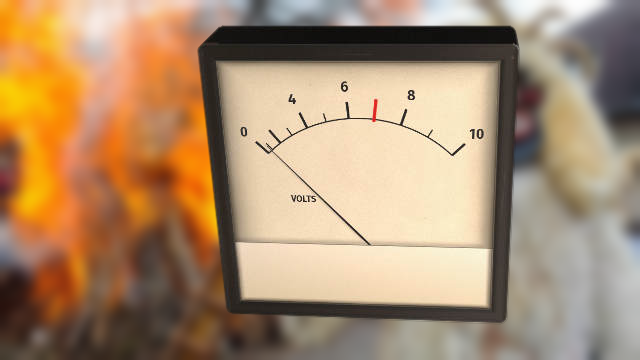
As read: {"value": 1, "unit": "V"}
